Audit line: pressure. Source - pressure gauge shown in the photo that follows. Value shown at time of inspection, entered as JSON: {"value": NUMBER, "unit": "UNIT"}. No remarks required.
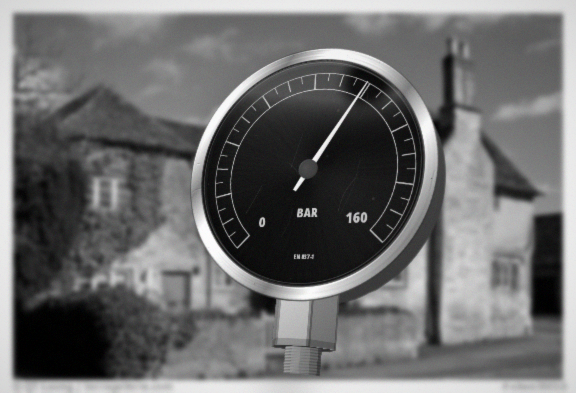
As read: {"value": 100, "unit": "bar"}
